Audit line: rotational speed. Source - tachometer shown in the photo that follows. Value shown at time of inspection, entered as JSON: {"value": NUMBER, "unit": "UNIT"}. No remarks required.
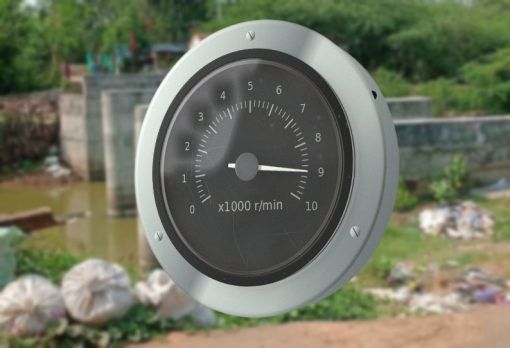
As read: {"value": 9000, "unit": "rpm"}
